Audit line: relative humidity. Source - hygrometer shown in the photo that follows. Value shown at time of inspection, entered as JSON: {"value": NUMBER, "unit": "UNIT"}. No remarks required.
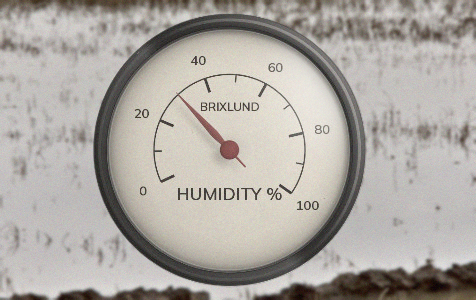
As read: {"value": 30, "unit": "%"}
